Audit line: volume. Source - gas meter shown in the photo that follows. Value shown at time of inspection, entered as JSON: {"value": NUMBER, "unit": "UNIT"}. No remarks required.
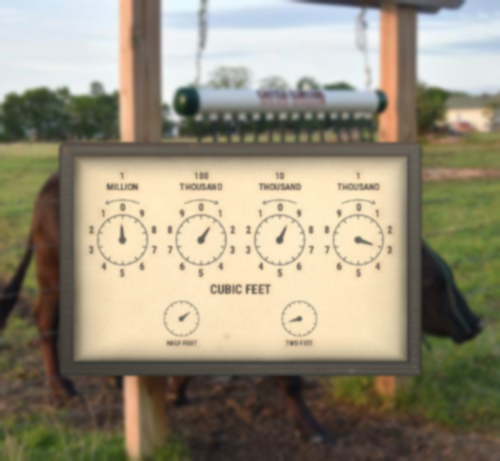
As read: {"value": 9300, "unit": "ft³"}
